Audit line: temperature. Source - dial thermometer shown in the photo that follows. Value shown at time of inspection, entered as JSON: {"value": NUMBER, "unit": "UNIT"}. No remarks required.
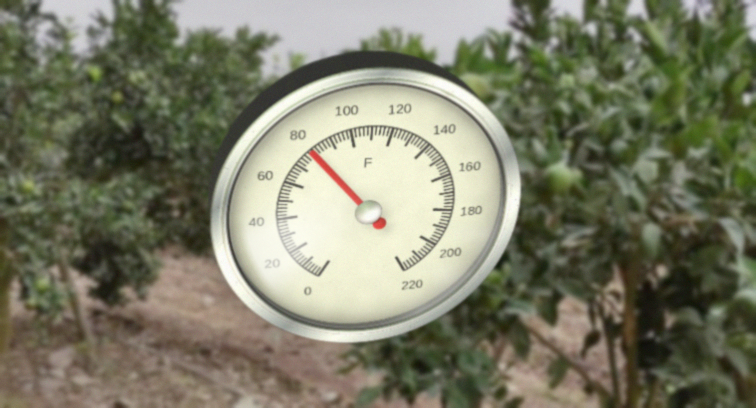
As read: {"value": 80, "unit": "°F"}
